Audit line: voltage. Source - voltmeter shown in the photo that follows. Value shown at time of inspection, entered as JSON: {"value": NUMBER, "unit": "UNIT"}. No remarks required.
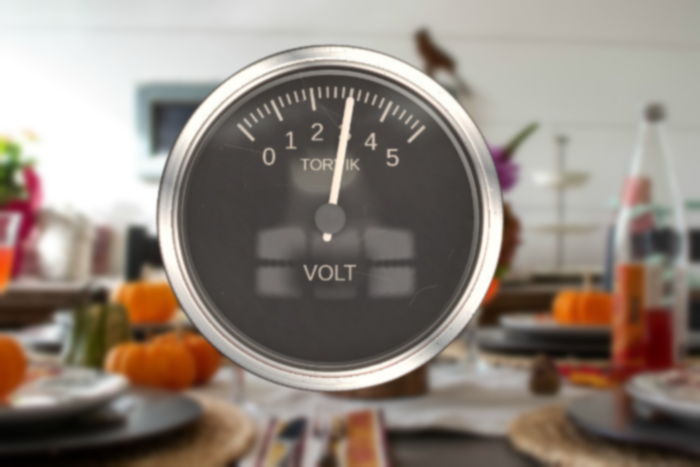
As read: {"value": 3, "unit": "V"}
